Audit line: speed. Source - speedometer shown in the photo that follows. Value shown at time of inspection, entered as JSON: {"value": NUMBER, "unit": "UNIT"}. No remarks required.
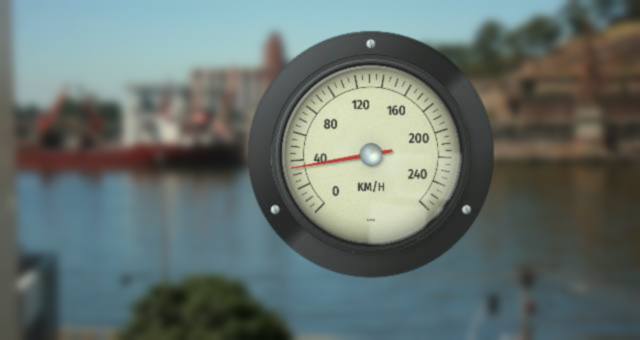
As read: {"value": 35, "unit": "km/h"}
